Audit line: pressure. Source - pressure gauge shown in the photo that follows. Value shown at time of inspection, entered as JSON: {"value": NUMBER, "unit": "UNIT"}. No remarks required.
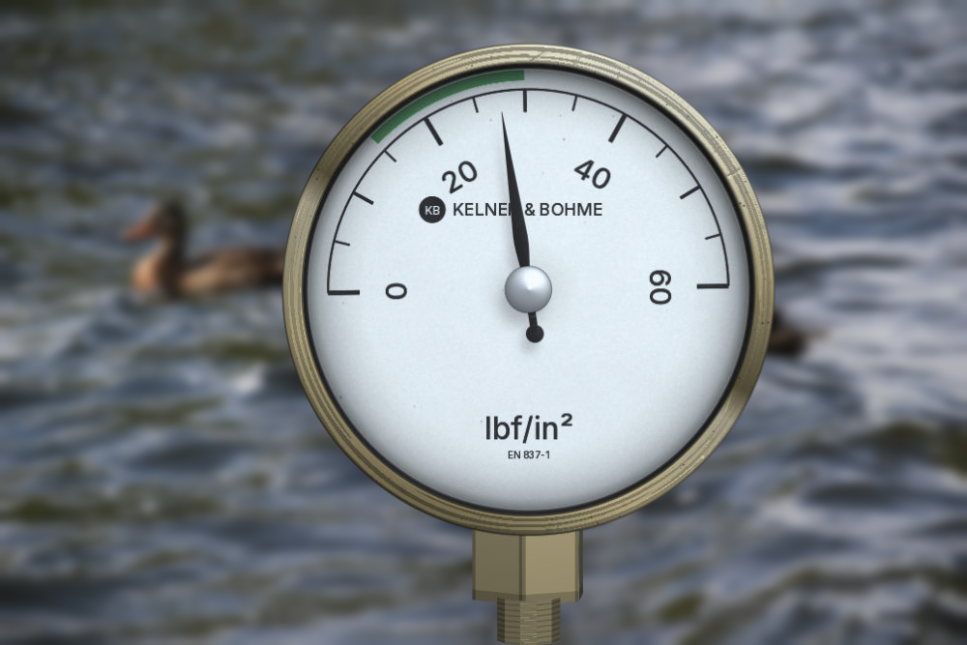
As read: {"value": 27.5, "unit": "psi"}
